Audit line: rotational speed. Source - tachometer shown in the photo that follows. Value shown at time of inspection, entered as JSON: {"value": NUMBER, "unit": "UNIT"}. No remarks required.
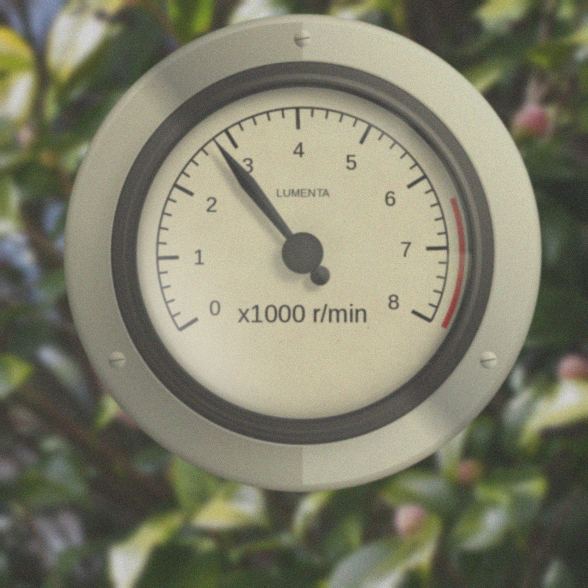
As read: {"value": 2800, "unit": "rpm"}
